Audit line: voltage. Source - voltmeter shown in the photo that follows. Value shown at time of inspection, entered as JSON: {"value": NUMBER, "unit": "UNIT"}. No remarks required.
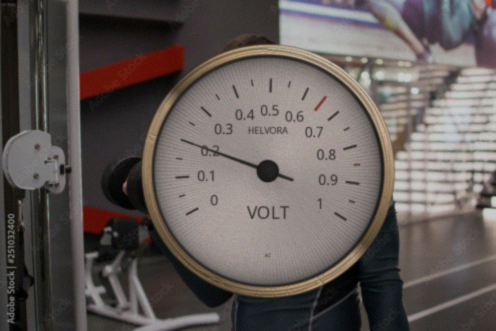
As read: {"value": 0.2, "unit": "V"}
